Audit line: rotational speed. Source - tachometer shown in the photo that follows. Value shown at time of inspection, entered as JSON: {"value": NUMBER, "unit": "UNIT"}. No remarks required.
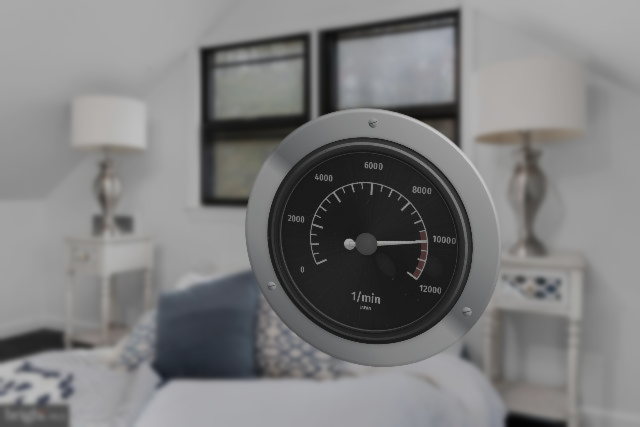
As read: {"value": 10000, "unit": "rpm"}
